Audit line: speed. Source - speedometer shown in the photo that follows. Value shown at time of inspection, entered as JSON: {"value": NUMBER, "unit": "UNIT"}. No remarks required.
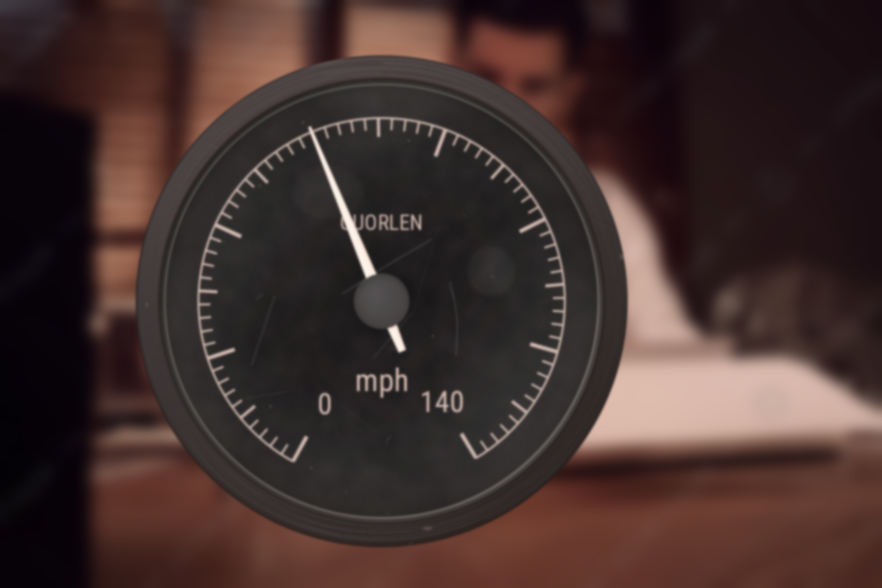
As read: {"value": 60, "unit": "mph"}
